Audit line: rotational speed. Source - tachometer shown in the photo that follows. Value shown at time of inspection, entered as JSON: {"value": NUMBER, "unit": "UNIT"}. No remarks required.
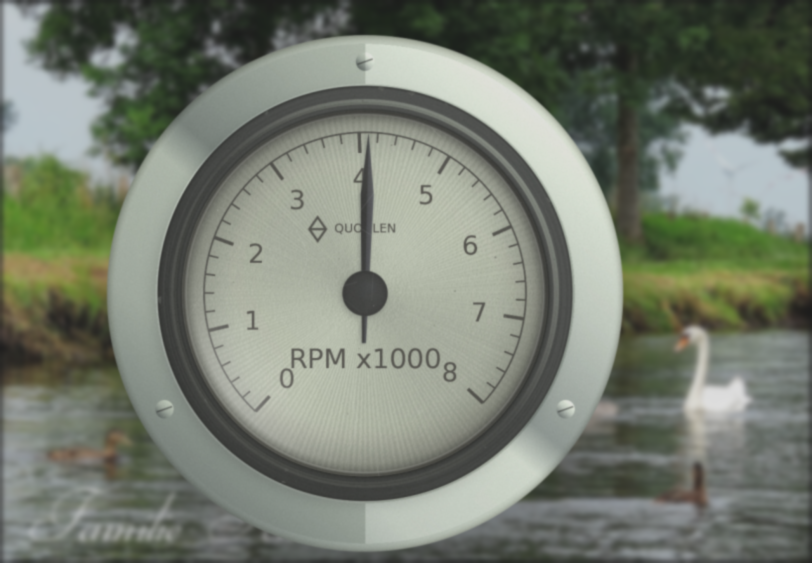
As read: {"value": 4100, "unit": "rpm"}
